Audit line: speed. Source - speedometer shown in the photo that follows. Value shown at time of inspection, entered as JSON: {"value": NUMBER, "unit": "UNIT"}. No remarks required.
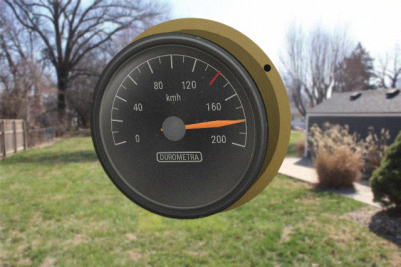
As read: {"value": 180, "unit": "km/h"}
